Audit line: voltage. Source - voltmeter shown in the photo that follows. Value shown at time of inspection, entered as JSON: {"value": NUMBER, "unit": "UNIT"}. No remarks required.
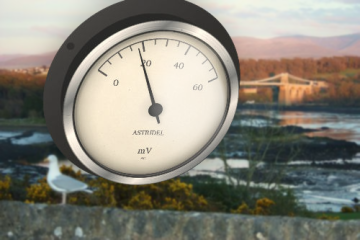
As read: {"value": 17.5, "unit": "mV"}
